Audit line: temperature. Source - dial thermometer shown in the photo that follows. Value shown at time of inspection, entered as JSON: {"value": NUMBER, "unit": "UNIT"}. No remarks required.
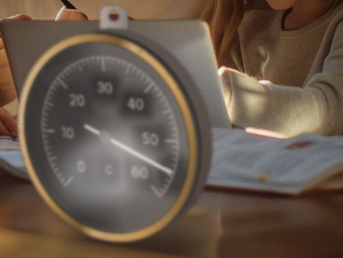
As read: {"value": 55, "unit": "°C"}
